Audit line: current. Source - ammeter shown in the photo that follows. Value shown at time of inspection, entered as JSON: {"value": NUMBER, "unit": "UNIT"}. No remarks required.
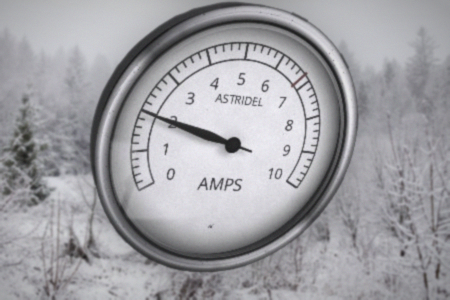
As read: {"value": 2, "unit": "A"}
